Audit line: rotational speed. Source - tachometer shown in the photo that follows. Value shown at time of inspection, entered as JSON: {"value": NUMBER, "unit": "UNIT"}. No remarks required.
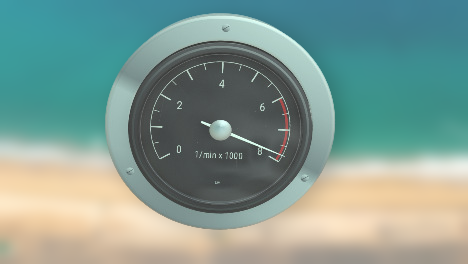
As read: {"value": 7750, "unit": "rpm"}
